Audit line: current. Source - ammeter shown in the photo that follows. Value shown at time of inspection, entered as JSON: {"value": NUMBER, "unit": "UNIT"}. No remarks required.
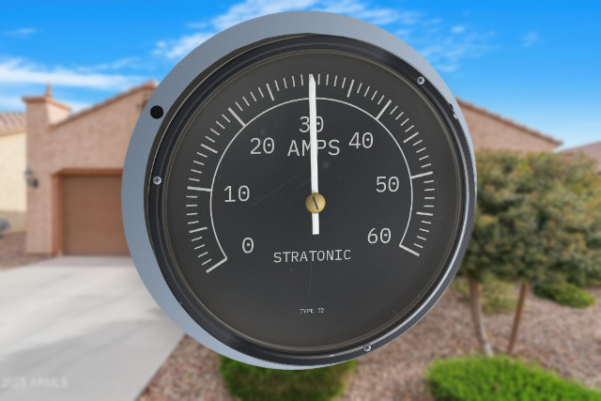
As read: {"value": 30, "unit": "A"}
